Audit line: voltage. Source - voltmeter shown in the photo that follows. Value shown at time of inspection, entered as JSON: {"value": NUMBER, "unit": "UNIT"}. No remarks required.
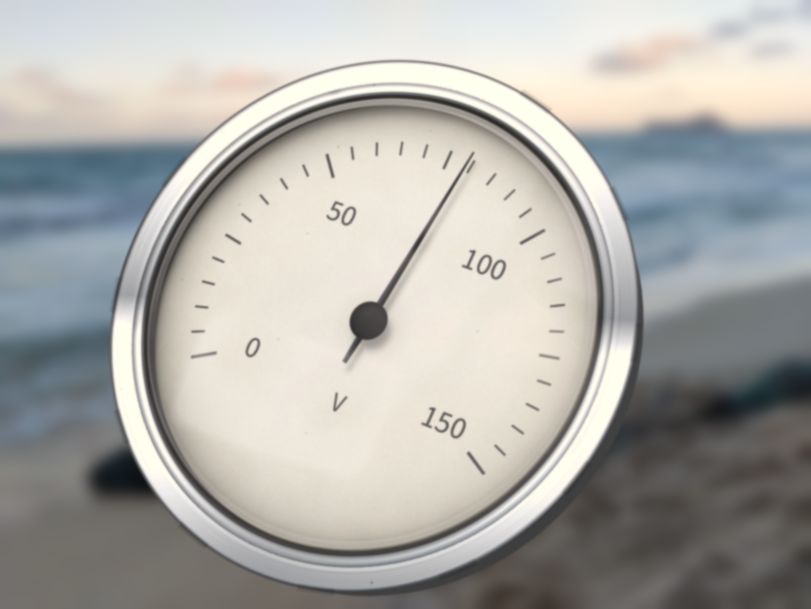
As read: {"value": 80, "unit": "V"}
